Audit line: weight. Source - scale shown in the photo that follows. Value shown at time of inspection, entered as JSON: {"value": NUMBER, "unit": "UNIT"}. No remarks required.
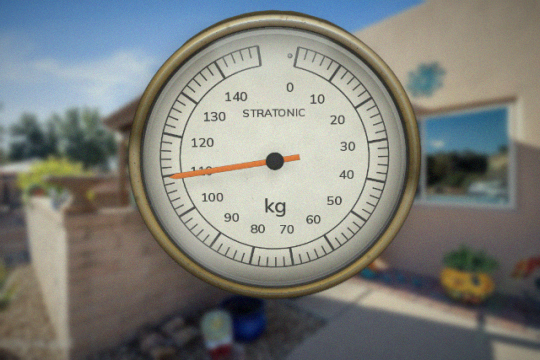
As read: {"value": 110, "unit": "kg"}
